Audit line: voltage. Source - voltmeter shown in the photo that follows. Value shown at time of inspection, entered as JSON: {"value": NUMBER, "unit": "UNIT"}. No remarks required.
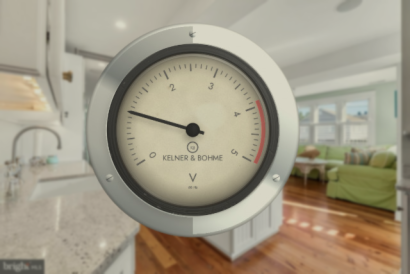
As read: {"value": 1, "unit": "V"}
